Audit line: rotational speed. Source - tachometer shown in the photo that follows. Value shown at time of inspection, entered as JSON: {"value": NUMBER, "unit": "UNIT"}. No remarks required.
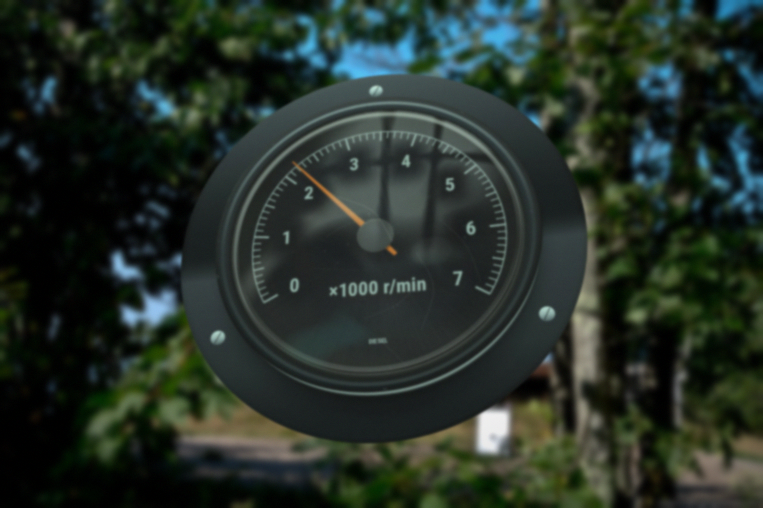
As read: {"value": 2200, "unit": "rpm"}
